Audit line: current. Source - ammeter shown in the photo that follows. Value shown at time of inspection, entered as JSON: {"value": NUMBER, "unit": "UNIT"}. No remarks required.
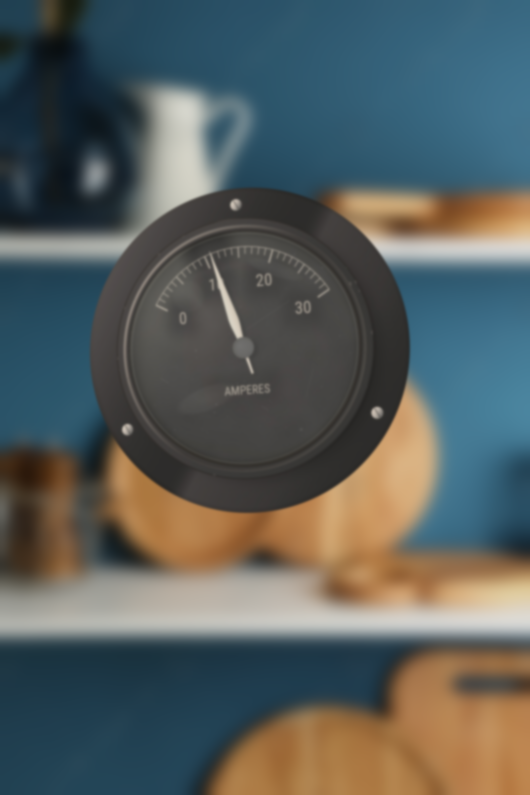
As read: {"value": 11, "unit": "A"}
